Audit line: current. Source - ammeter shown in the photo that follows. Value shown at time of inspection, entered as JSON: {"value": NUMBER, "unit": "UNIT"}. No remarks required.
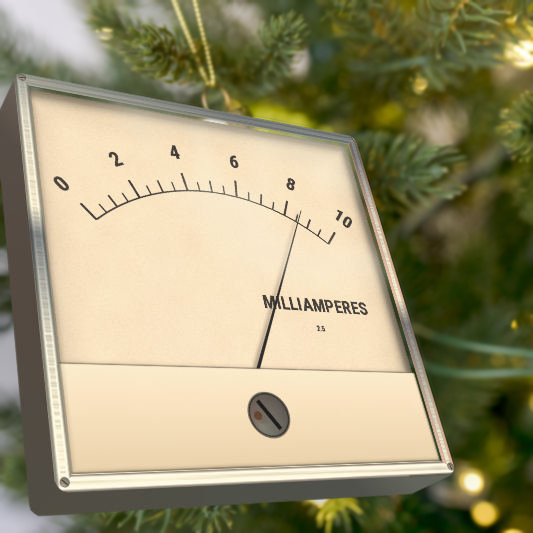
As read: {"value": 8.5, "unit": "mA"}
